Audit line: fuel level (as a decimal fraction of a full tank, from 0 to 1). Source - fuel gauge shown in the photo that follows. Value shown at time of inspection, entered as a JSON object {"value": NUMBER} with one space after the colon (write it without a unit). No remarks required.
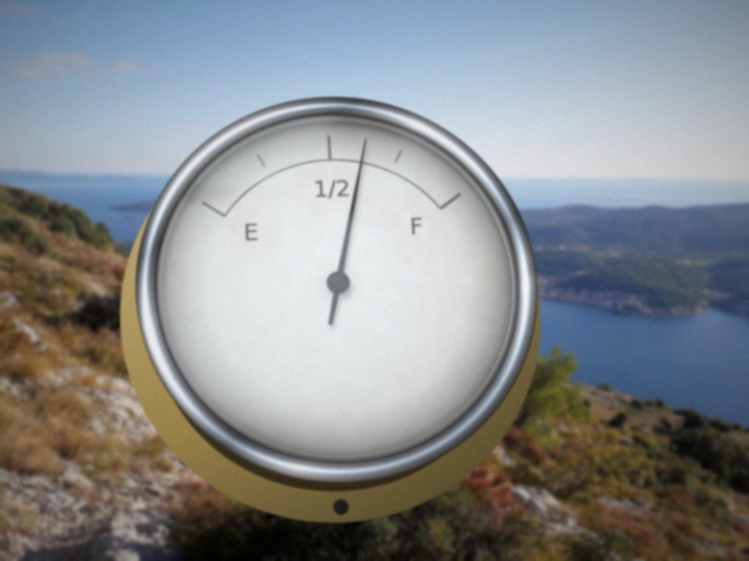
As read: {"value": 0.625}
